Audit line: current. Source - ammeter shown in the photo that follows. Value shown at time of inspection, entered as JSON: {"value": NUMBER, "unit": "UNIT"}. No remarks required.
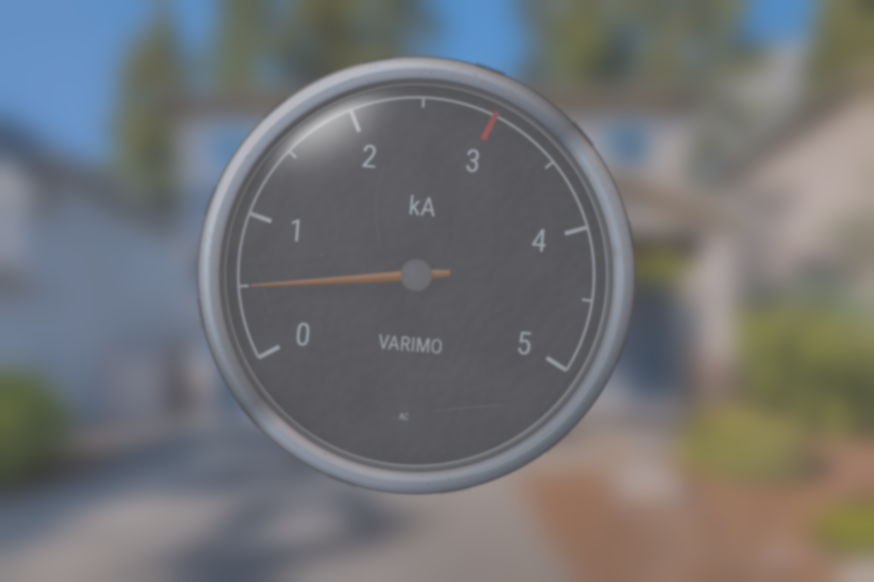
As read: {"value": 0.5, "unit": "kA"}
